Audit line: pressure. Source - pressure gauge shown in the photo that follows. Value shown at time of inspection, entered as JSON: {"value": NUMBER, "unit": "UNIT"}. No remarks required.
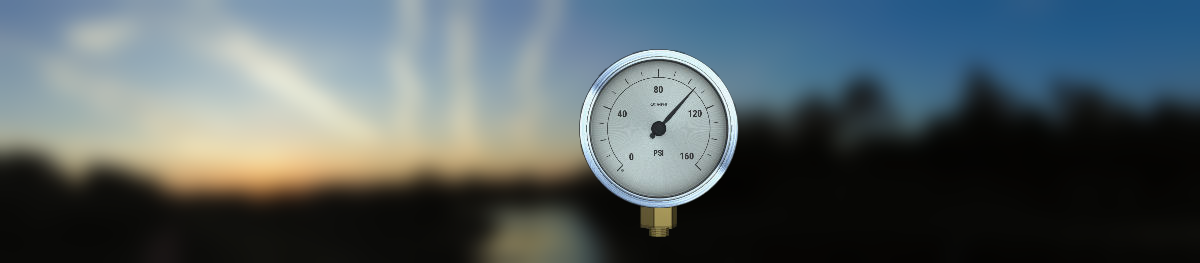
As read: {"value": 105, "unit": "psi"}
